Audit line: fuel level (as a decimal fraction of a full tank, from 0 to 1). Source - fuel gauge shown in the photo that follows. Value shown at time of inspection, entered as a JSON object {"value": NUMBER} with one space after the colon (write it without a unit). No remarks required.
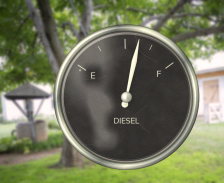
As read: {"value": 0.625}
